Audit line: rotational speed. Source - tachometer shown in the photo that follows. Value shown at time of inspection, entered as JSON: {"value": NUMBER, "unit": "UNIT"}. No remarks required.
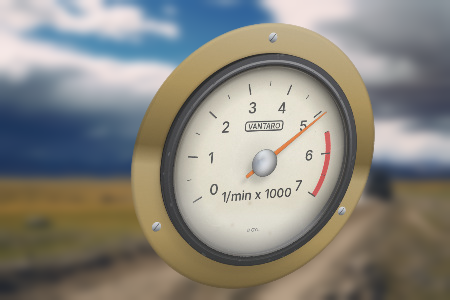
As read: {"value": 5000, "unit": "rpm"}
